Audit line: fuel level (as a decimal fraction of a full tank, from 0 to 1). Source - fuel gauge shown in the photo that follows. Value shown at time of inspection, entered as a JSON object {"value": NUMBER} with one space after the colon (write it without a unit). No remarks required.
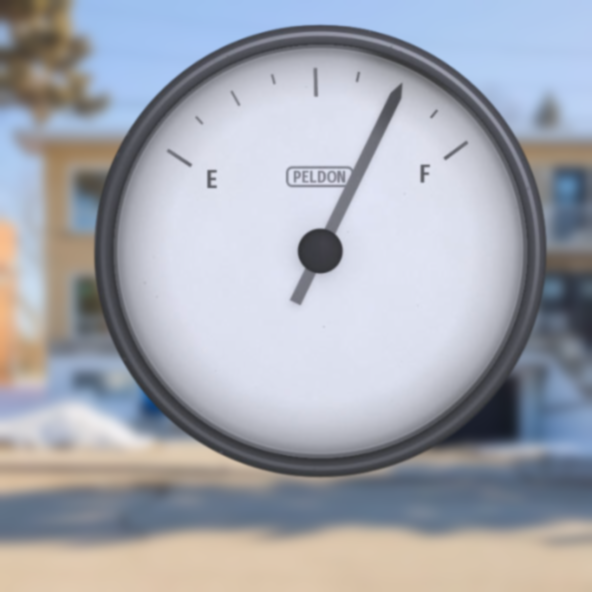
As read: {"value": 0.75}
